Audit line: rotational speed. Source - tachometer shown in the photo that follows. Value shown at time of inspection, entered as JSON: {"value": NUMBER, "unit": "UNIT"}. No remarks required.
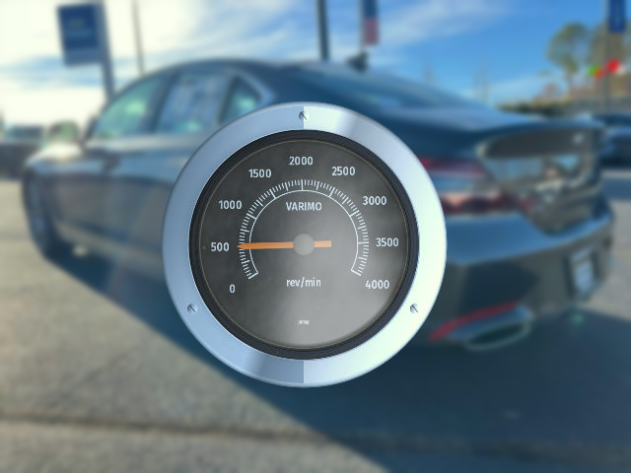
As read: {"value": 500, "unit": "rpm"}
